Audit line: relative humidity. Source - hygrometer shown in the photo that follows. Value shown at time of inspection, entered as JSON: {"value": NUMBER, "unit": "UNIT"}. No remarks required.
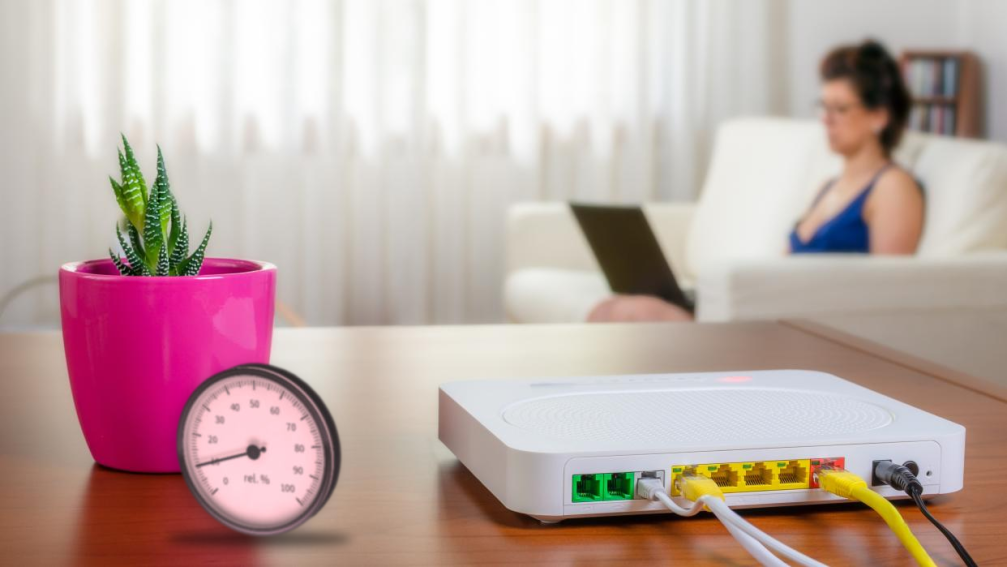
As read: {"value": 10, "unit": "%"}
